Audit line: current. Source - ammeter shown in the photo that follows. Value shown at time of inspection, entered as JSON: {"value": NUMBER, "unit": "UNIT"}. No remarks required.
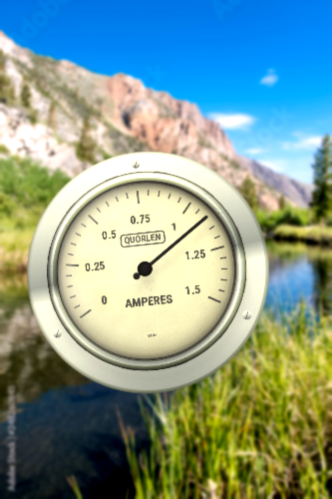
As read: {"value": 1.1, "unit": "A"}
